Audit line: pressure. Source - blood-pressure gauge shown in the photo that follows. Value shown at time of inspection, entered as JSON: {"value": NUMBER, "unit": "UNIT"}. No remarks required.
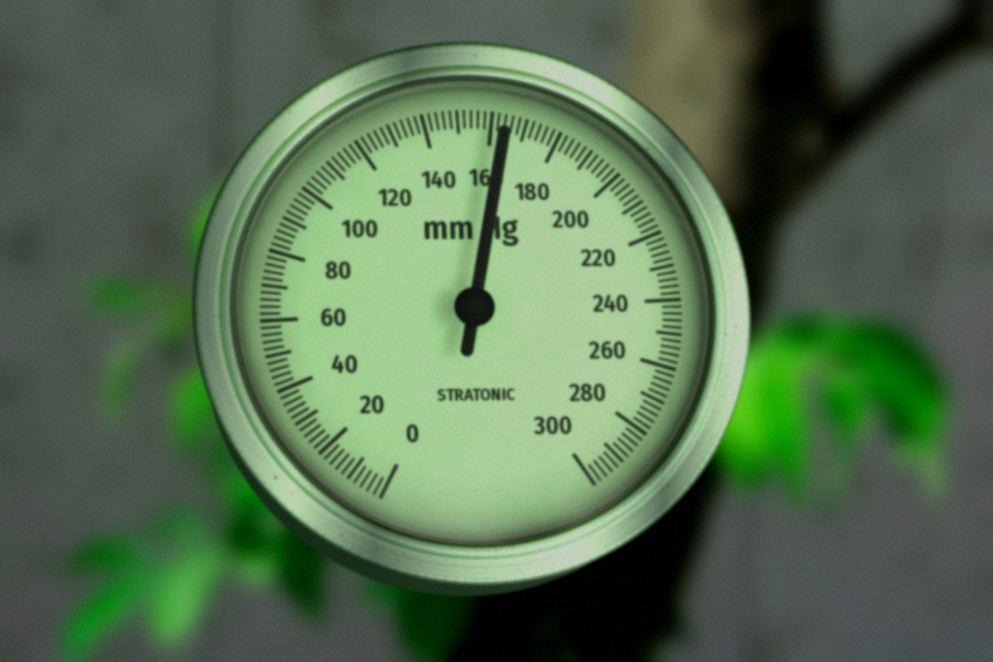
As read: {"value": 164, "unit": "mmHg"}
